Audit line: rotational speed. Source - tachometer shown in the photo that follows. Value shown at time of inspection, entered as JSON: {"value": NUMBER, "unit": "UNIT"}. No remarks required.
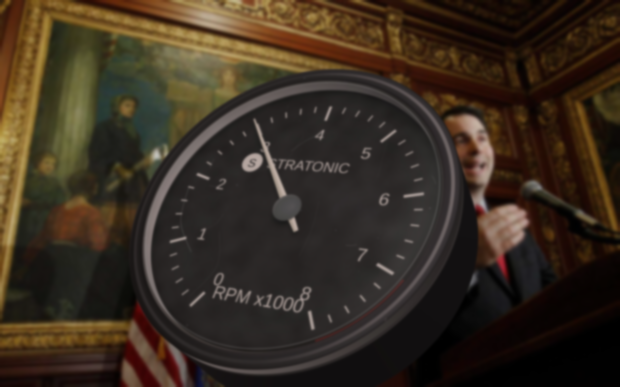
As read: {"value": 3000, "unit": "rpm"}
